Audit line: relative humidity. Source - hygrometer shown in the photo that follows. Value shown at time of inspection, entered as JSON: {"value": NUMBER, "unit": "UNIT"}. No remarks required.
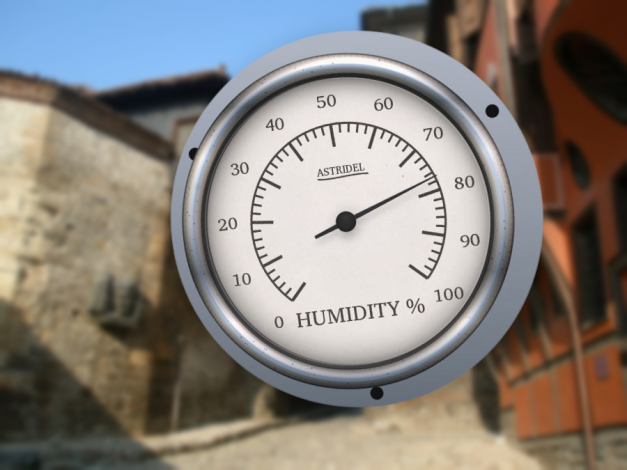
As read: {"value": 77, "unit": "%"}
